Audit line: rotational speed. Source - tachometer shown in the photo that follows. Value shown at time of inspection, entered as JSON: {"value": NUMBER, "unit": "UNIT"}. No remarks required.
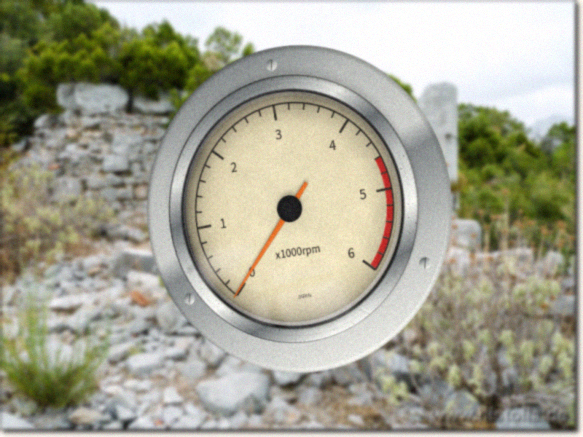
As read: {"value": 0, "unit": "rpm"}
